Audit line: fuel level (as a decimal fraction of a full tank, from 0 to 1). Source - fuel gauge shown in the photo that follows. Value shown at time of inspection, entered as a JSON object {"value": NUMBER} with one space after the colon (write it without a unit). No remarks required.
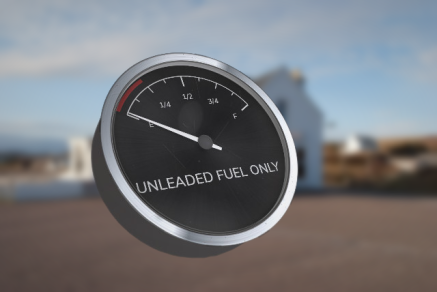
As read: {"value": 0}
